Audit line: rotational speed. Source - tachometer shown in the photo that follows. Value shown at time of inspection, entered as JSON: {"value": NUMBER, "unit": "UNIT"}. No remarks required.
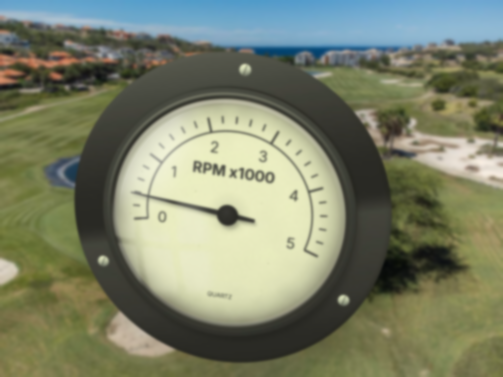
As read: {"value": 400, "unit": "rpm"}
